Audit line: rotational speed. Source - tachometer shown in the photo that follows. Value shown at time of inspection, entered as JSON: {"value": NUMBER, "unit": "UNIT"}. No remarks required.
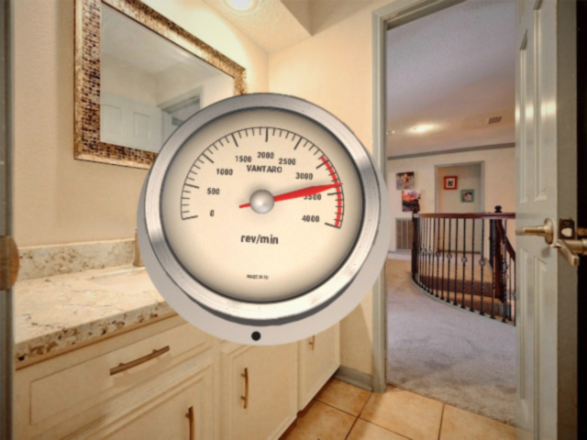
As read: {"value": 3400, "unit": "rpm"}
